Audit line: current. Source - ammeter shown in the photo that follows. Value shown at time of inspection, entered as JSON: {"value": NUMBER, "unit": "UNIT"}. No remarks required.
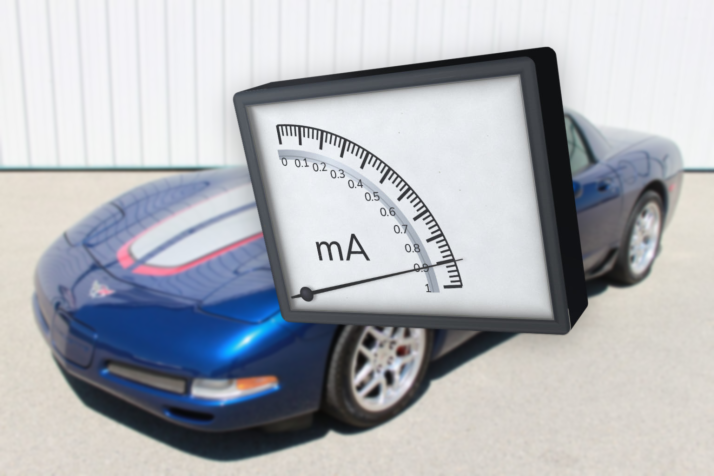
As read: {"value": 0.9, "unit": "mA"}
